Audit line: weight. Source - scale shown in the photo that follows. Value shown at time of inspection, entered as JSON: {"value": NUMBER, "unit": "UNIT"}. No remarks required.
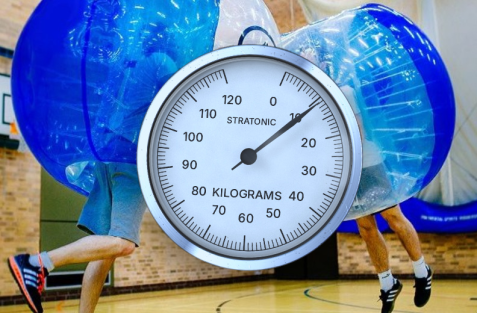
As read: {"value": 11, "unit": "kg"}
